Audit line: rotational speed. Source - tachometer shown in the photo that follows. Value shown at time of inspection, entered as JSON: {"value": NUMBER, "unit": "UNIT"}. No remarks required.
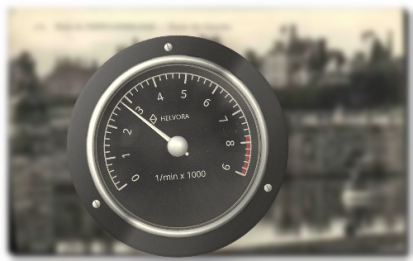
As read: {"value": 2800, "unit": "rpm"}
